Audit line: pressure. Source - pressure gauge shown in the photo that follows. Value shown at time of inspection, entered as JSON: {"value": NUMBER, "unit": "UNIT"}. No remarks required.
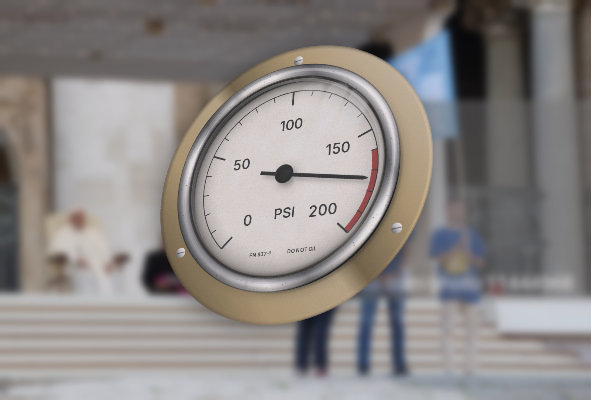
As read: {"value": 175, "unit": "psi"}
